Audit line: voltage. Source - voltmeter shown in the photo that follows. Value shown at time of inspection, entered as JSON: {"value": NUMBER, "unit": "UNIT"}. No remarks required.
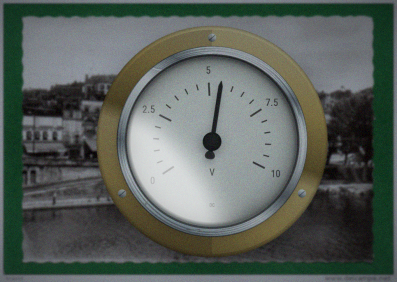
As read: {"value": 5.5, "unit": "V"}
